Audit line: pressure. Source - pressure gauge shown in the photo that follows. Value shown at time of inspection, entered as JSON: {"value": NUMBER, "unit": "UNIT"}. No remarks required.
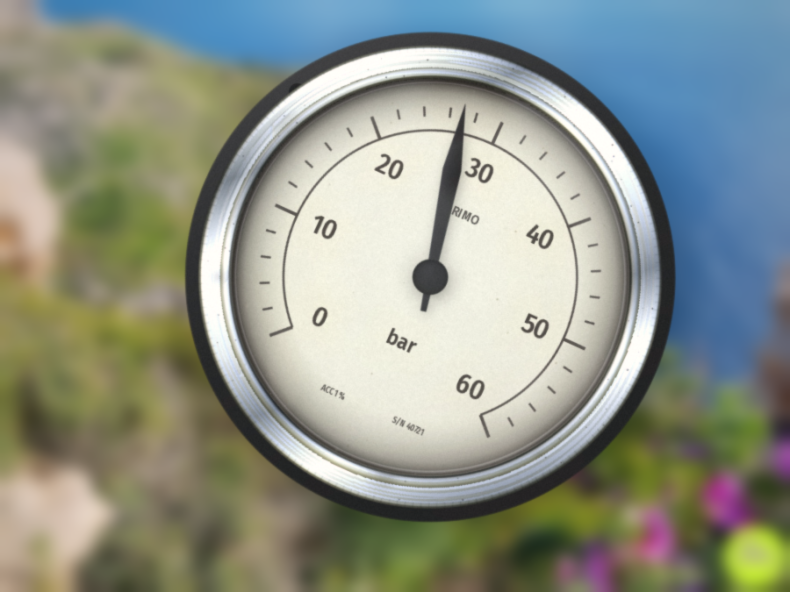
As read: {"value": 27, "unit": "bar"}
